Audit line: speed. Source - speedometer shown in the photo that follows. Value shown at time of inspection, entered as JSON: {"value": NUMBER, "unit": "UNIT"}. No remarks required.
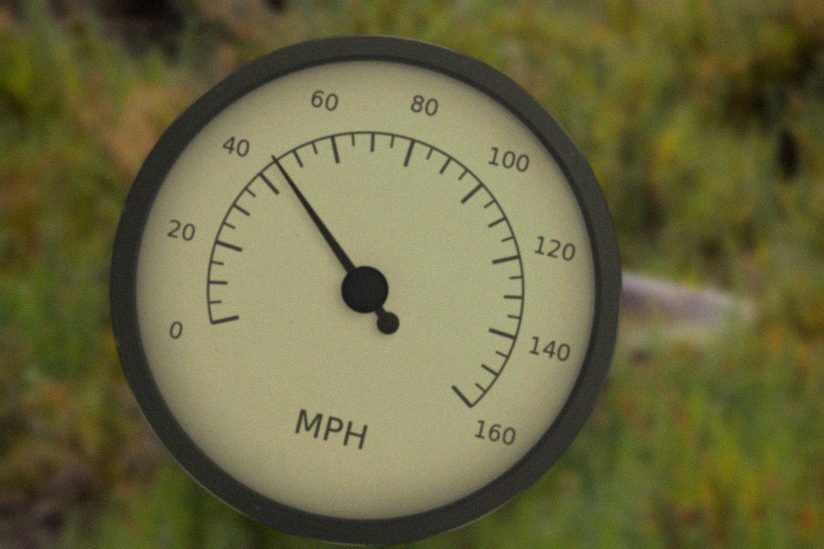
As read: {"value": 45, "unit": "mph"}
